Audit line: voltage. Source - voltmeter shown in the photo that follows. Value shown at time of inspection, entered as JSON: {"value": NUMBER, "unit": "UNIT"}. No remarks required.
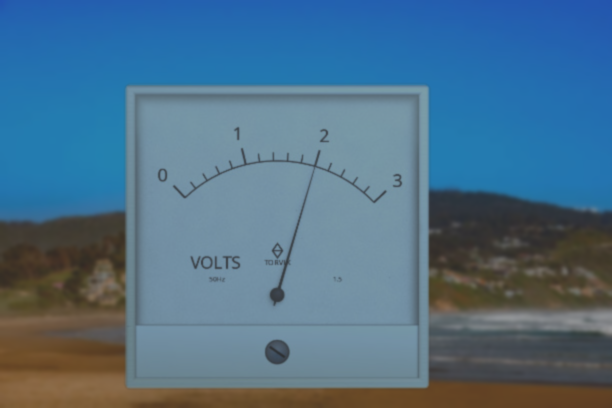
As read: {"value": 2, "unit": "V"}
